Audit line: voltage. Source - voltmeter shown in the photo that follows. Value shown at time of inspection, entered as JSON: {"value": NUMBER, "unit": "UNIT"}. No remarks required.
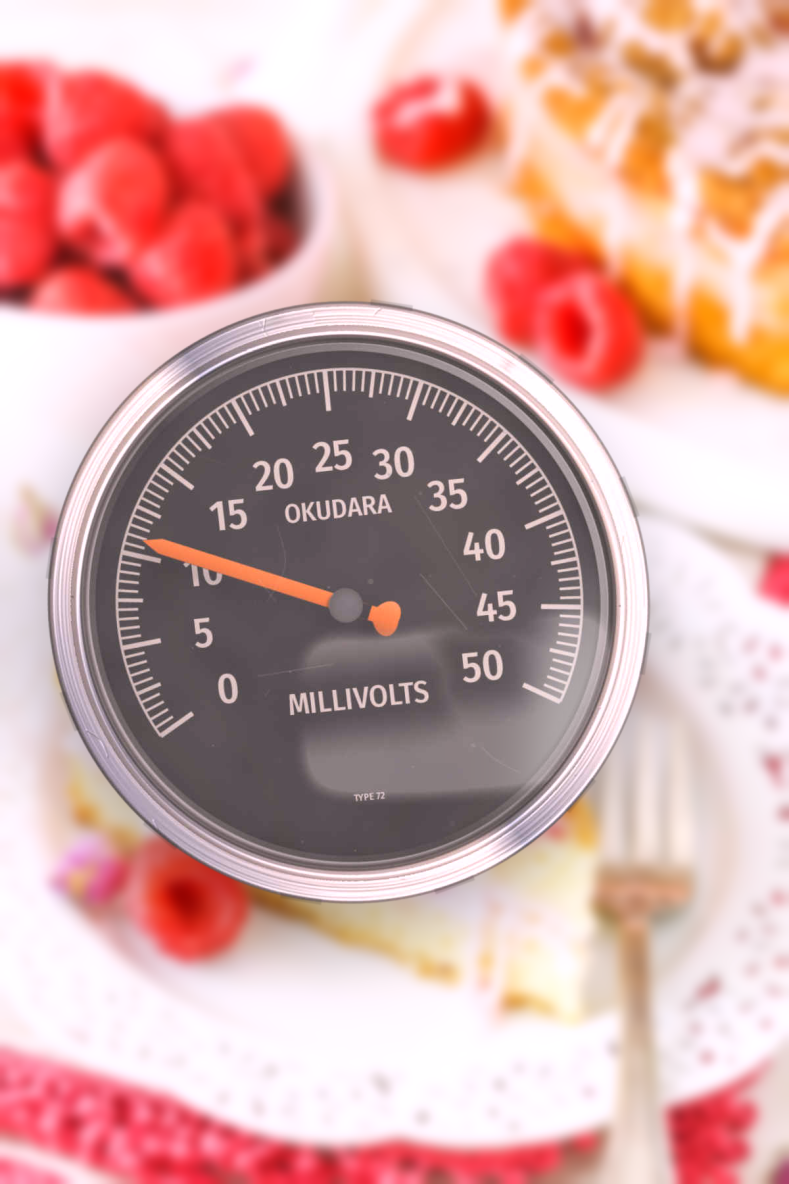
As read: {"value": 11, "unit": "mV"}
